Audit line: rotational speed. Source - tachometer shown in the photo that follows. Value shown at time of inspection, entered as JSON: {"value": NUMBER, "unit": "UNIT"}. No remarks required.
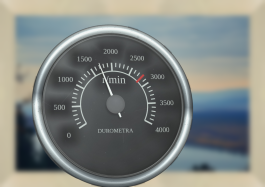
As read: {"value": 1700, "unit": "rpm"}
